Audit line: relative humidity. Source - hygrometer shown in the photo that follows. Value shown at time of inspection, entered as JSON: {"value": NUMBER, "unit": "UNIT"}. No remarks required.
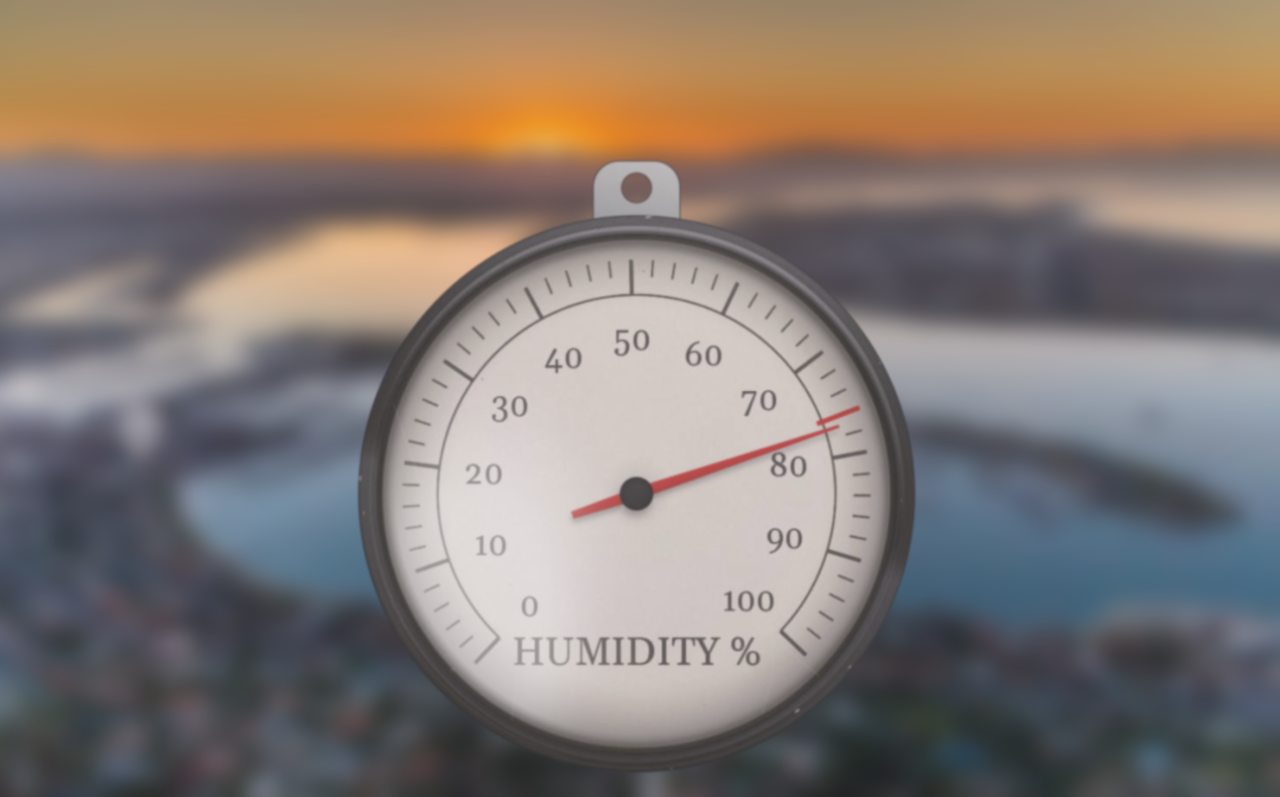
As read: {"value": 77, "unit": "%"}
